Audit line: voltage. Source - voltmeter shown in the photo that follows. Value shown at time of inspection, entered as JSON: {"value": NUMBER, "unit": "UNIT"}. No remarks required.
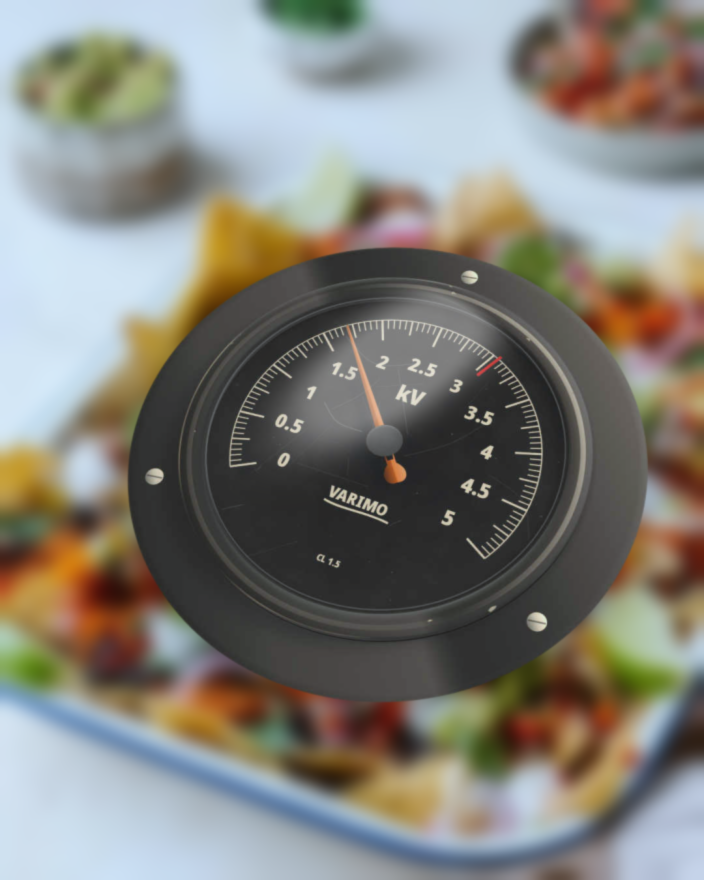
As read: {"value": 1.7, "unit": "kV"}
